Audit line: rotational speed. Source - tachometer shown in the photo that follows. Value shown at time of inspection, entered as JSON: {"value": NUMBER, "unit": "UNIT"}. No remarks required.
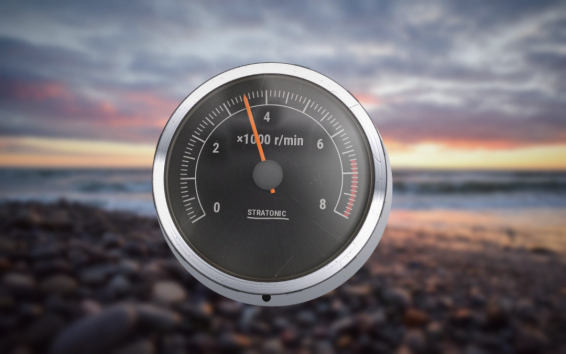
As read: {"value": 3500, "unit": "rpm"}
